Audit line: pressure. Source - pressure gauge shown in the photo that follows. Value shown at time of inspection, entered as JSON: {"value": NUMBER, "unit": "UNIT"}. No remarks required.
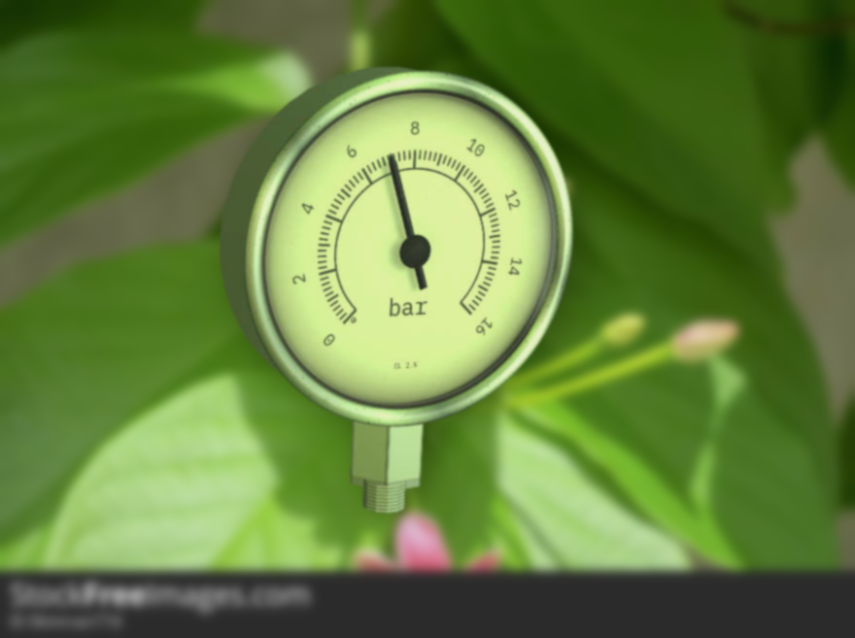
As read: {"value": 7, "unit": "bar"}
